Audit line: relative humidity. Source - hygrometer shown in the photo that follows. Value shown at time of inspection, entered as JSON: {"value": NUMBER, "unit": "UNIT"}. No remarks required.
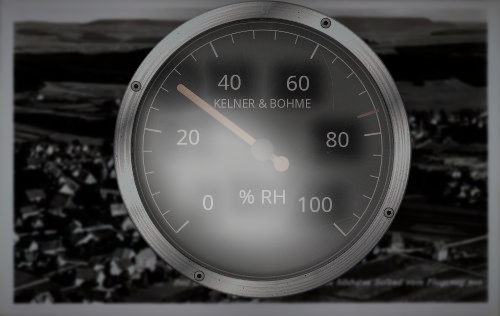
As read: {"value": 30, "unit": "%"}
